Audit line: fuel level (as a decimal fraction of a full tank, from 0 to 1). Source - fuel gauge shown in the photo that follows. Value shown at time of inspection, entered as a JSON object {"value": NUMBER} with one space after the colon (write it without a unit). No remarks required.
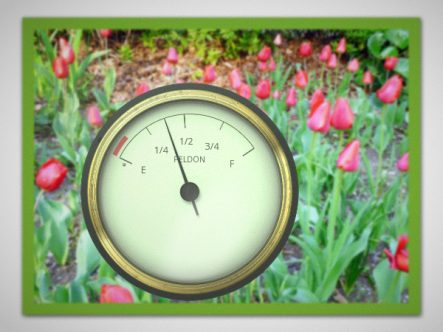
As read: {"value": 0.375}
